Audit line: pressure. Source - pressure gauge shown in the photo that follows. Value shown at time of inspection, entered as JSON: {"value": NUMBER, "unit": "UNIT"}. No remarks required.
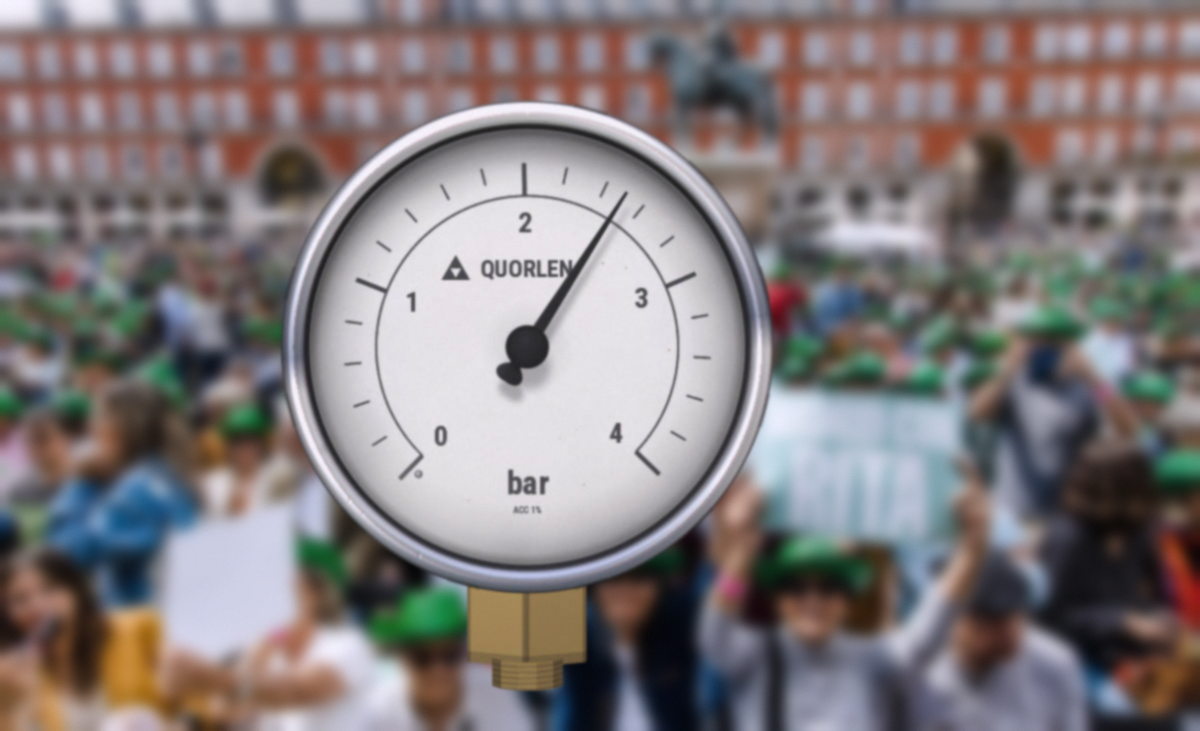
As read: {"value": 2.5, "unit": "bar"}
